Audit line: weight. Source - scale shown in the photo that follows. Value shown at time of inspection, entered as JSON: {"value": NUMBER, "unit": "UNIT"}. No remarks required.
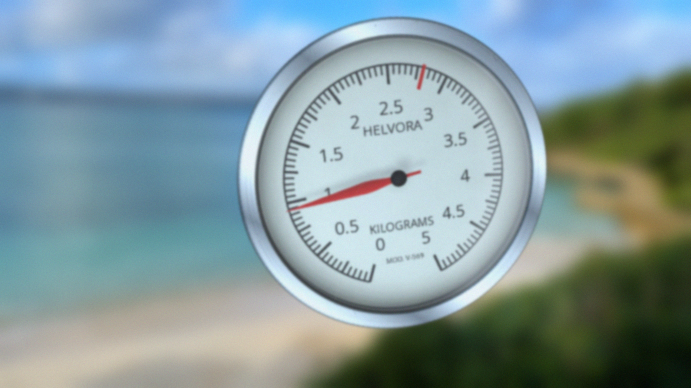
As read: {"value": 0.95, "unit": "kg"}
